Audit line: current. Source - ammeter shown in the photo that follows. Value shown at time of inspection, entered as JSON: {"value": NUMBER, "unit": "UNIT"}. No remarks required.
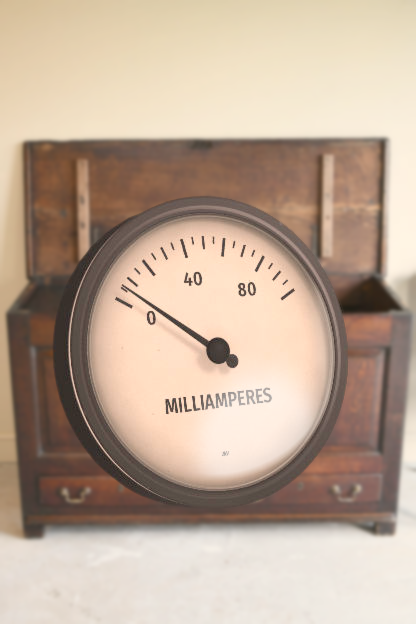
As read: {"value": 5, "unit": "mA"}
